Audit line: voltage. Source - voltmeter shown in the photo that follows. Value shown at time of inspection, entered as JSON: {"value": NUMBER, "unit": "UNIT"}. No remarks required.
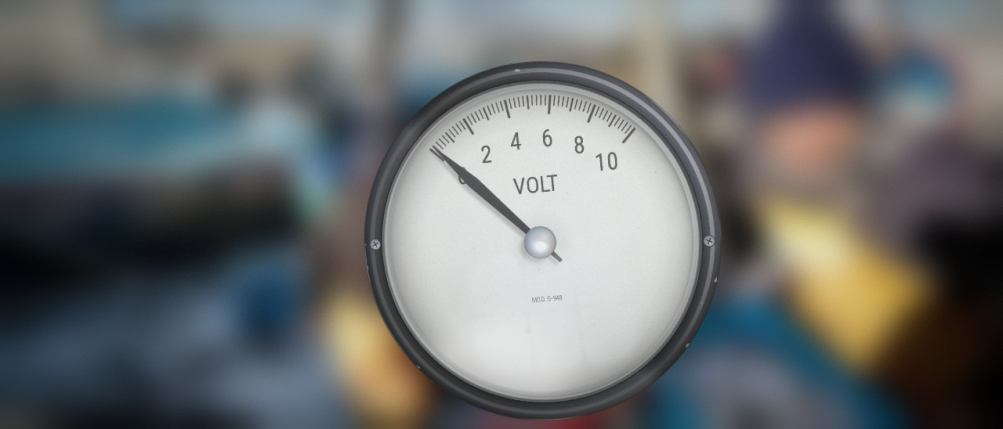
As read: {"value": 0.2, "unit": "V"}
